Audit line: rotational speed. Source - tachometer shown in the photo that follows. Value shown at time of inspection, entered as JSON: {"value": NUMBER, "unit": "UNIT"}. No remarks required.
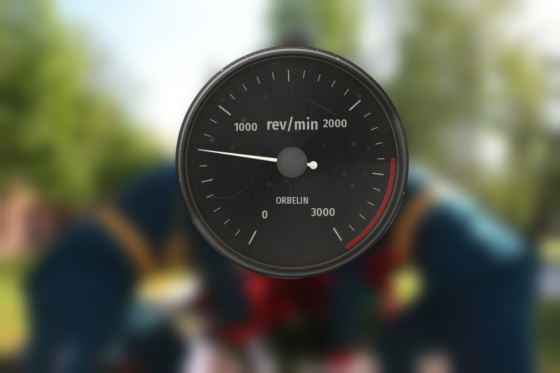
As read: {"value": 700, "unit": "rpm"}
